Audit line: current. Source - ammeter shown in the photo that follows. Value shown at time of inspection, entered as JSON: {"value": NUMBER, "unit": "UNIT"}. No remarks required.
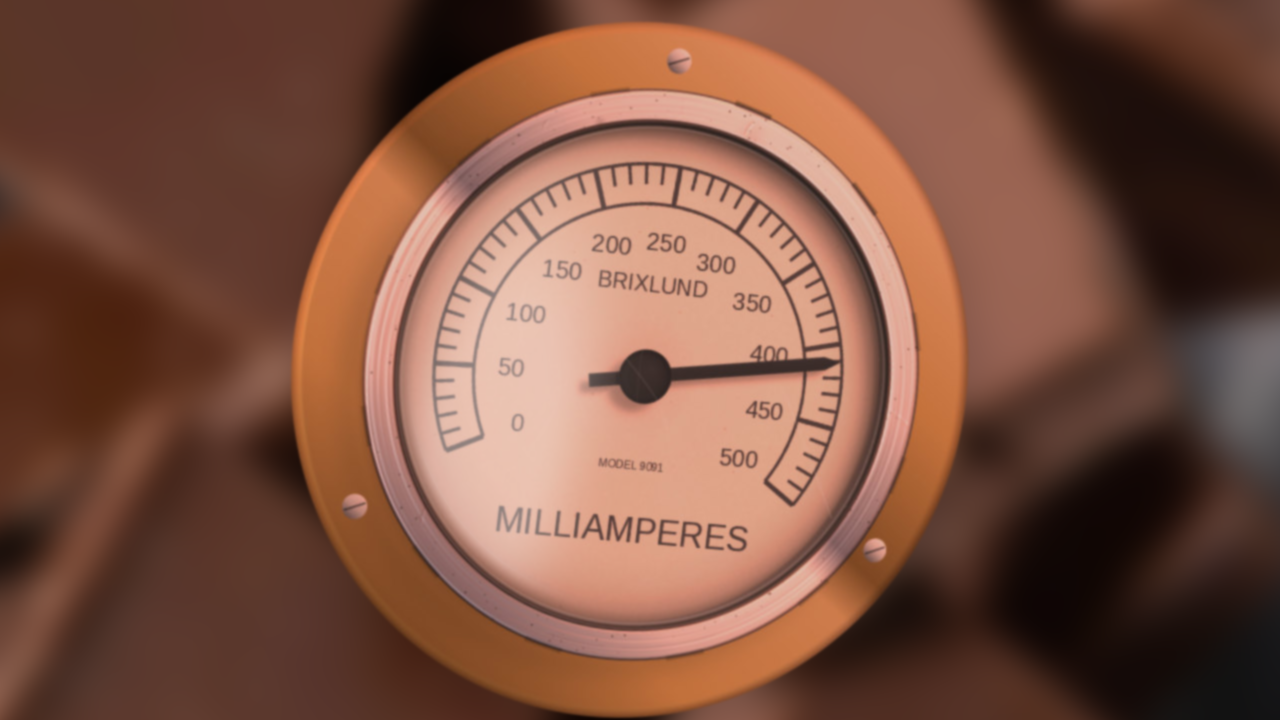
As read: {"value": 410, "unit": "mA"}
